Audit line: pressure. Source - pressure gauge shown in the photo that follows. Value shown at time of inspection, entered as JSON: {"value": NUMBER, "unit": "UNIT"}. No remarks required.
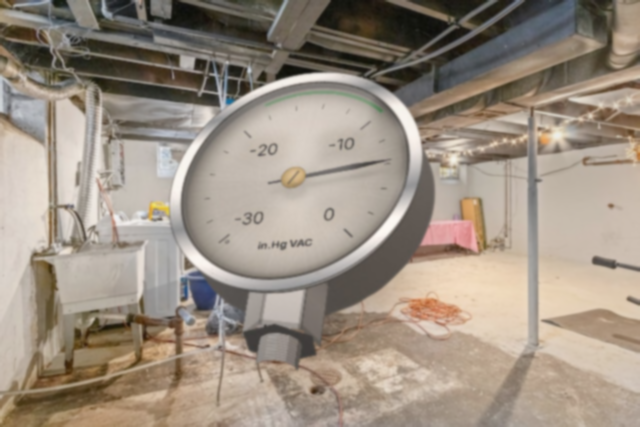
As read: {"value": -6, "unit": "inHg"}
